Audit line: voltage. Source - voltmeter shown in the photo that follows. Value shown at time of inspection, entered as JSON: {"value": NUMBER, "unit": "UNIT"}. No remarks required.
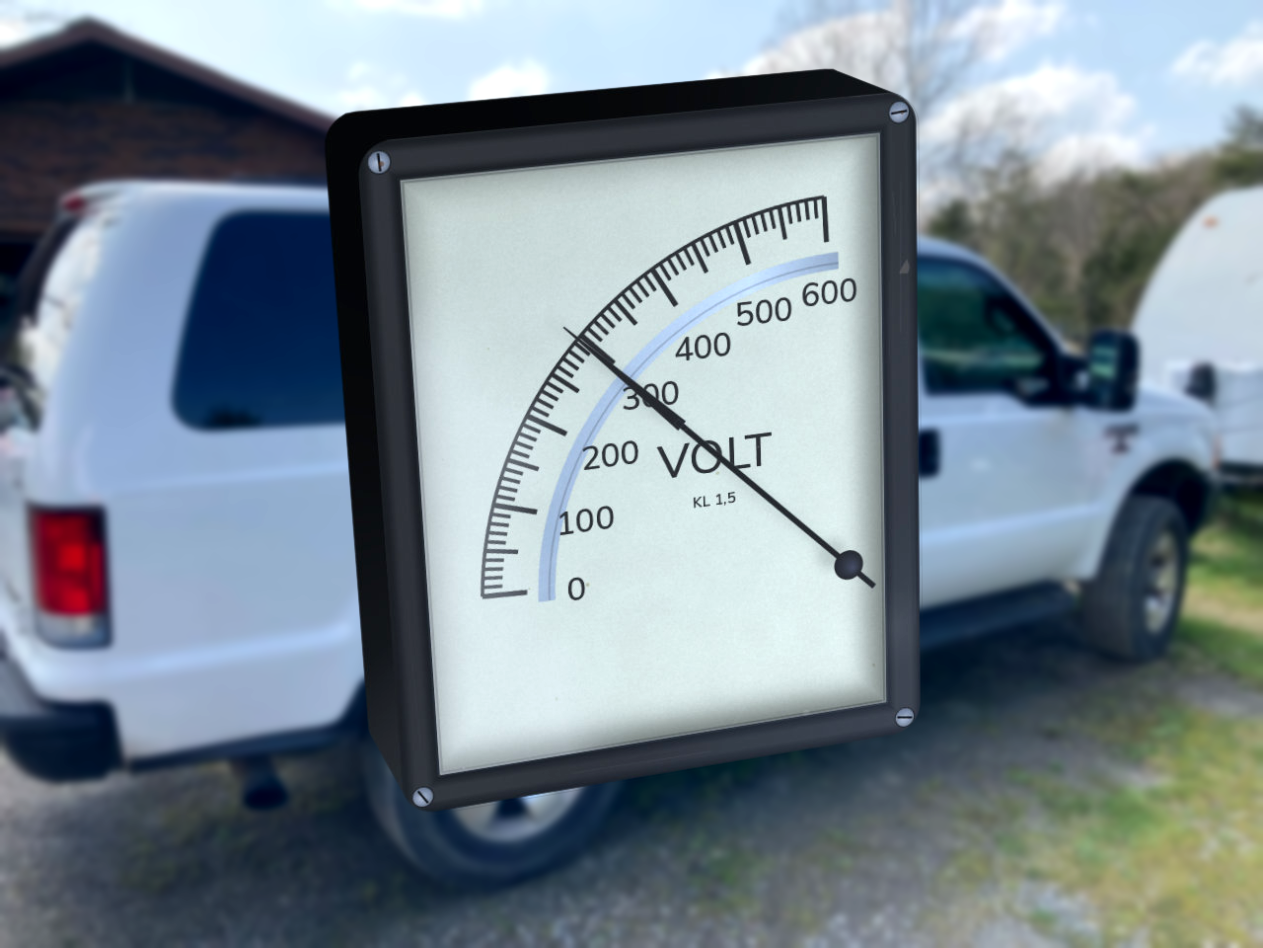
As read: {"value": 295, "unit": "V"}
